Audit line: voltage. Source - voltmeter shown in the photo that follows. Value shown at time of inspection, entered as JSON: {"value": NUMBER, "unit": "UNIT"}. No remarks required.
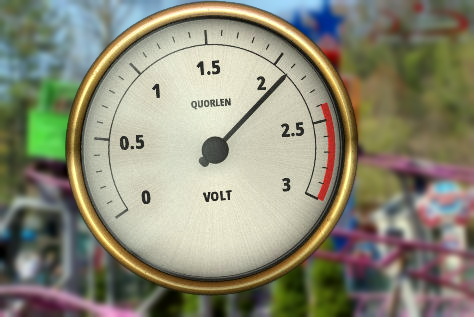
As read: {"value": 2.1, "unit": "V"}
